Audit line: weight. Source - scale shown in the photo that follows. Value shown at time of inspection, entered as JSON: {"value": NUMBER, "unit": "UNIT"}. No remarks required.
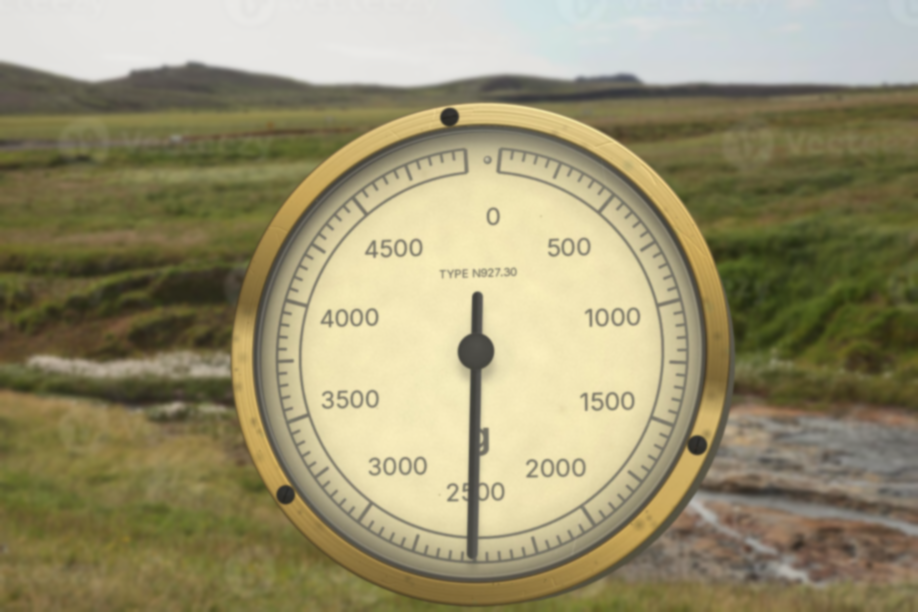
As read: {"value": 2500, "unit": "g"}
